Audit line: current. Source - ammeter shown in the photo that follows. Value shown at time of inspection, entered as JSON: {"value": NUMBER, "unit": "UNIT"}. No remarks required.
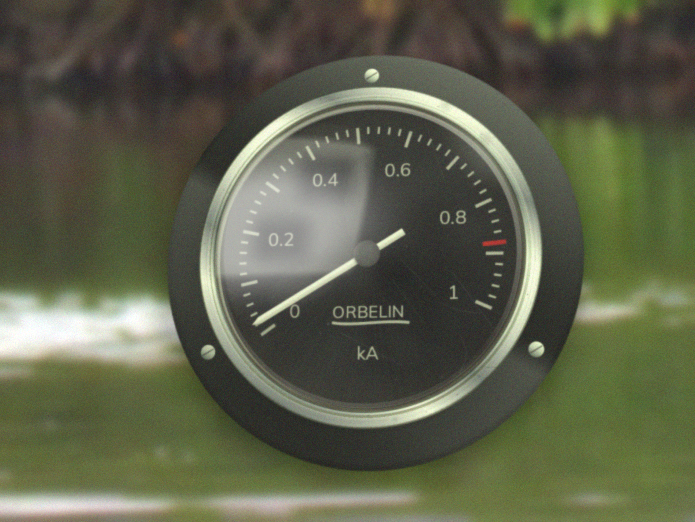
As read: {"value": 0.02, "unit": "kA"}
